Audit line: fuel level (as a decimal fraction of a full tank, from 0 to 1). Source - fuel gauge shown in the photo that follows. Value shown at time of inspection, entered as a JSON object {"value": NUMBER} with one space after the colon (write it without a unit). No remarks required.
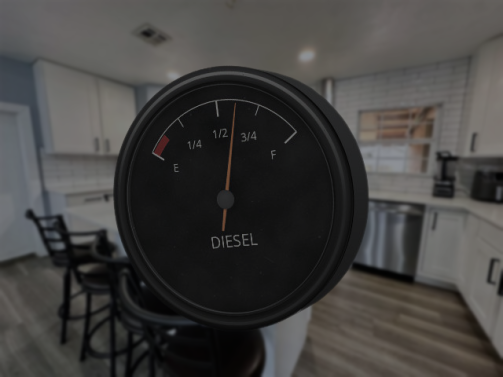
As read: {"value": 0.625}
